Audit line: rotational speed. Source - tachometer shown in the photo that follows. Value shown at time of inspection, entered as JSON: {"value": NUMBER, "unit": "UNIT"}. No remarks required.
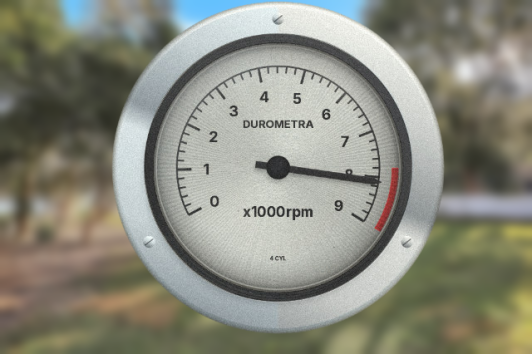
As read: {"value": 8100, "unit": "rpm"}
